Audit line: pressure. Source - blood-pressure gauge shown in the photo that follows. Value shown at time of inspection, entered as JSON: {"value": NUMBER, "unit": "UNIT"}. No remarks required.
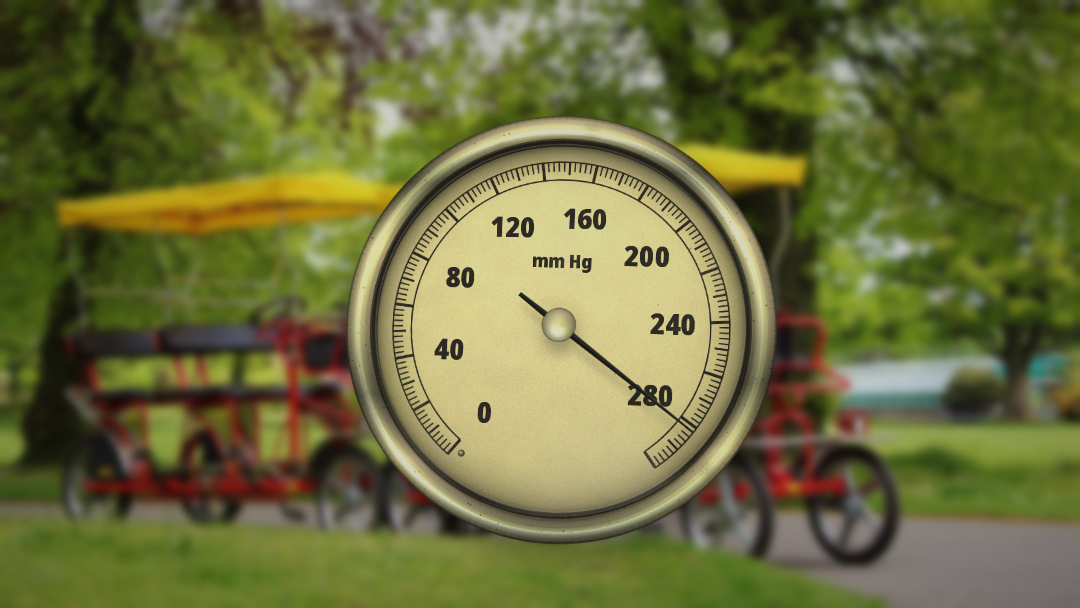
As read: {"value": 282, "unit": "mmHg"}
